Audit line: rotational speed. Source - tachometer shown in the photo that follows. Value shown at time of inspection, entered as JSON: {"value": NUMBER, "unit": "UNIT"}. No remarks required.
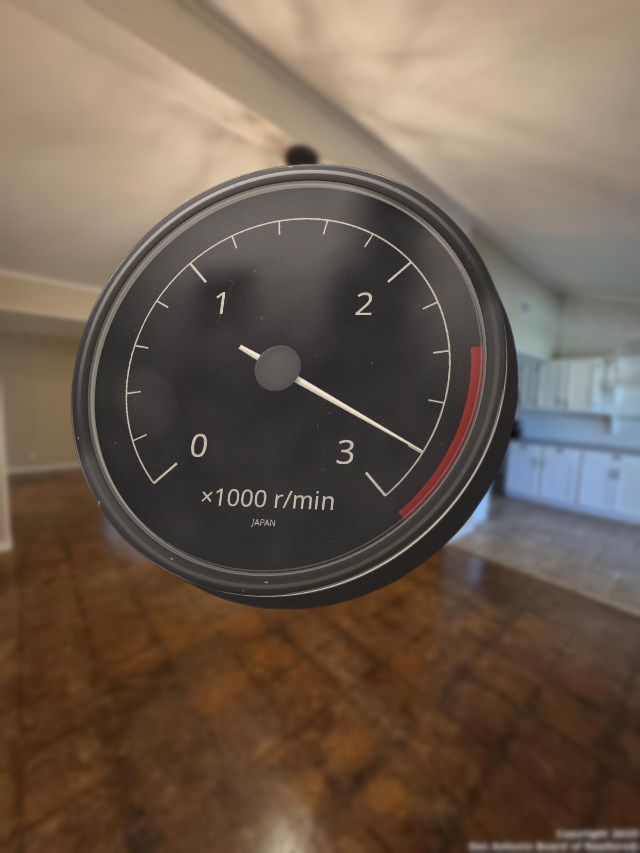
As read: {"value": 2800, "unit": "rpm"}
